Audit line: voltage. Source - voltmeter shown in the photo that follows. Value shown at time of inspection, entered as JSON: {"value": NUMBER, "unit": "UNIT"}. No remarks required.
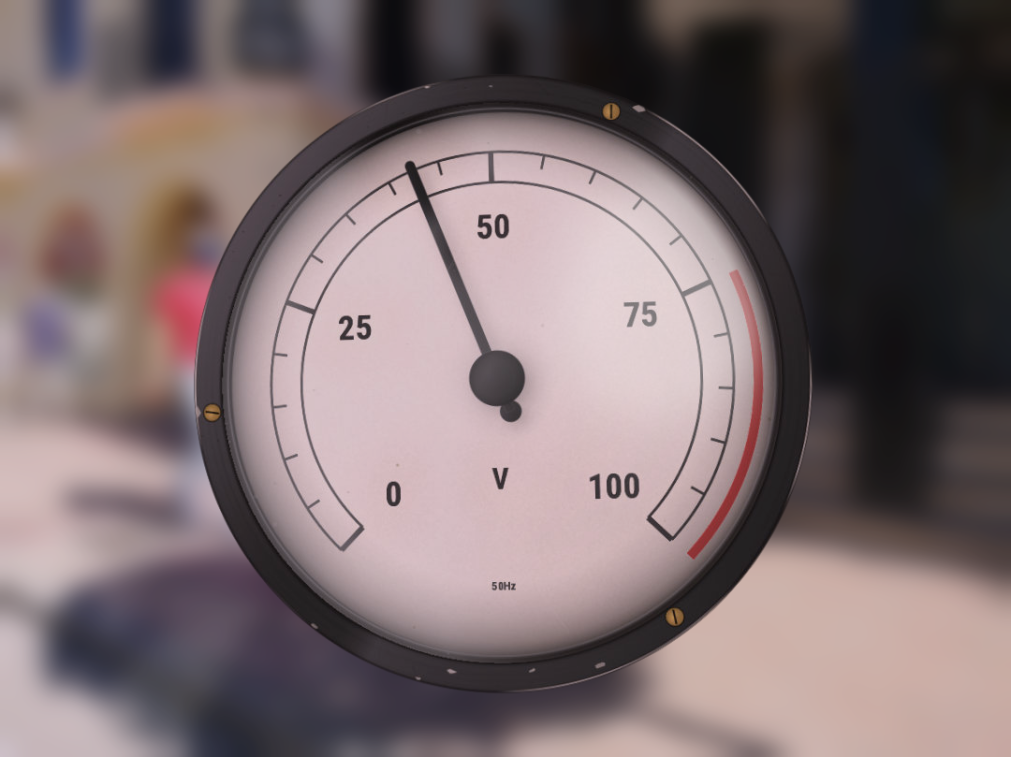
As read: {"value": 42.5, "unit": "V"}
